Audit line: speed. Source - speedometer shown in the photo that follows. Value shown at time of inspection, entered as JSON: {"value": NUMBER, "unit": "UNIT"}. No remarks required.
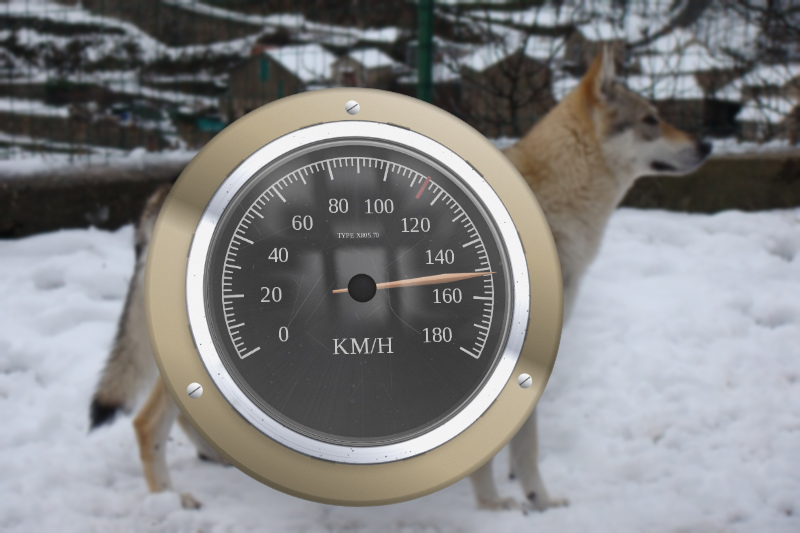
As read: {"value": 152, "unit": "km/h"}
